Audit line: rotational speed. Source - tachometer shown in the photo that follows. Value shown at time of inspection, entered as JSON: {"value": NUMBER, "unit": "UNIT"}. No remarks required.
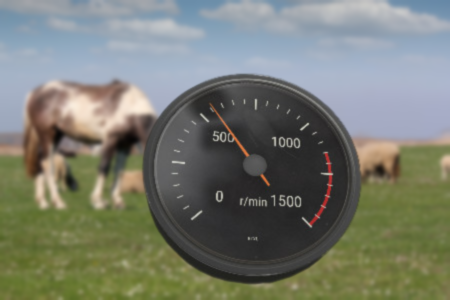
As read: {"value": 550, "unit": "rpm"}
